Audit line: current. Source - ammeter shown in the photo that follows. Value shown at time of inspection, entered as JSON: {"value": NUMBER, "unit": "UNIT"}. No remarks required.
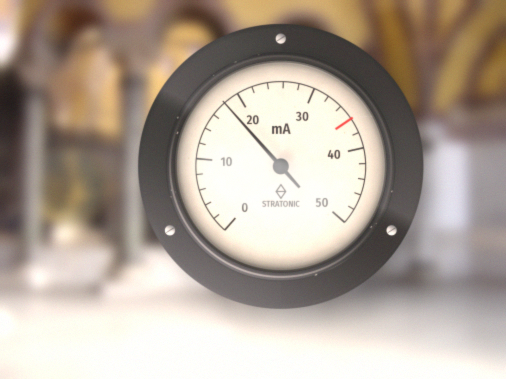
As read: {"value": 18, "unit": "mA"}
